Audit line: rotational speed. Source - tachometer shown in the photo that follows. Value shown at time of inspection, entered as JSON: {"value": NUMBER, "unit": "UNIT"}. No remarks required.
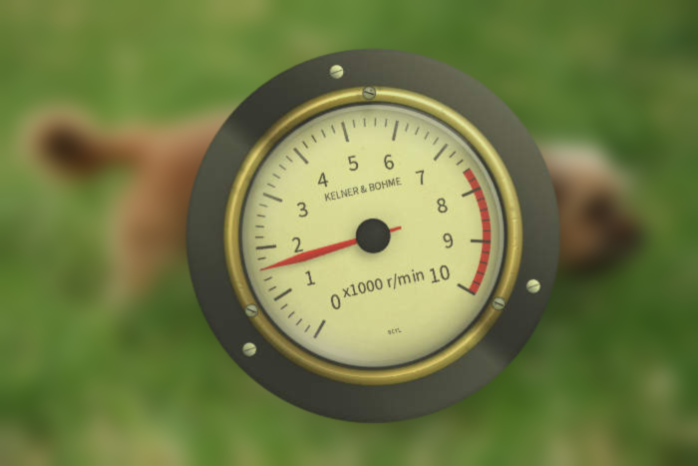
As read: {"value": 1600, "unit": "rpm"}
